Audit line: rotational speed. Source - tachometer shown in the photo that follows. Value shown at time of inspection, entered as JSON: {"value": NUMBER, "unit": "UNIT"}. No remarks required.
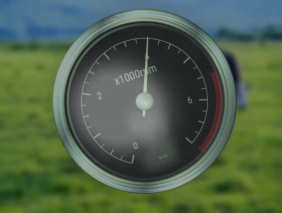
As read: {"value": 4000, "unit": "rpm"}
